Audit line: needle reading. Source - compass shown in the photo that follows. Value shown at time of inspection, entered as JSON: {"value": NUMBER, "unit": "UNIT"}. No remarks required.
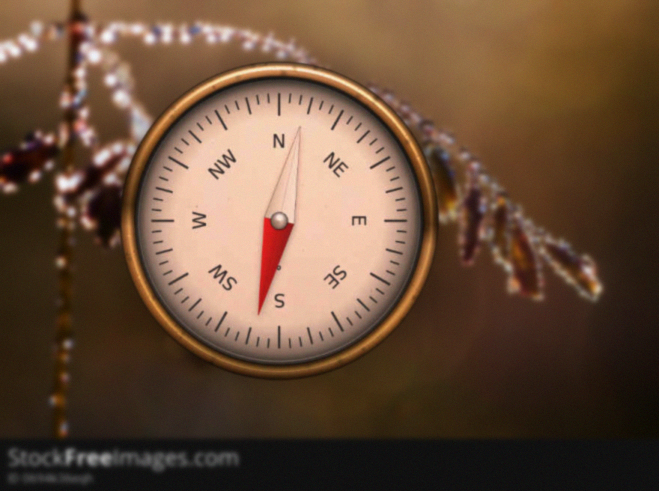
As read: {"value": 192.5, "unit": "°"}
